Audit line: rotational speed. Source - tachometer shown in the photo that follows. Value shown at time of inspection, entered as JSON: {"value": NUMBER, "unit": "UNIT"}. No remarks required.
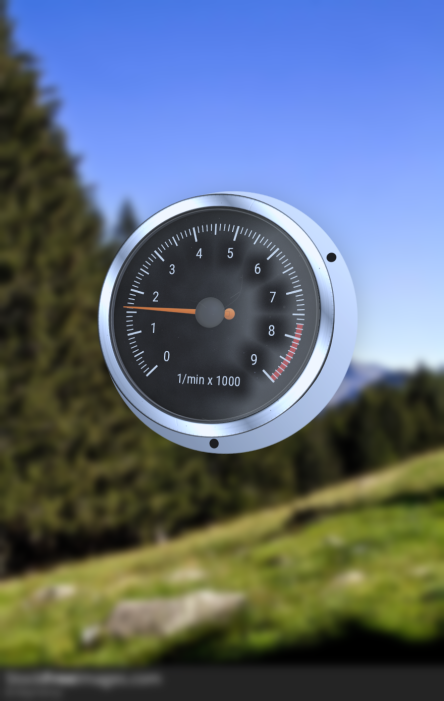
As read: {"value": 1600, "unit": "rpm"}
